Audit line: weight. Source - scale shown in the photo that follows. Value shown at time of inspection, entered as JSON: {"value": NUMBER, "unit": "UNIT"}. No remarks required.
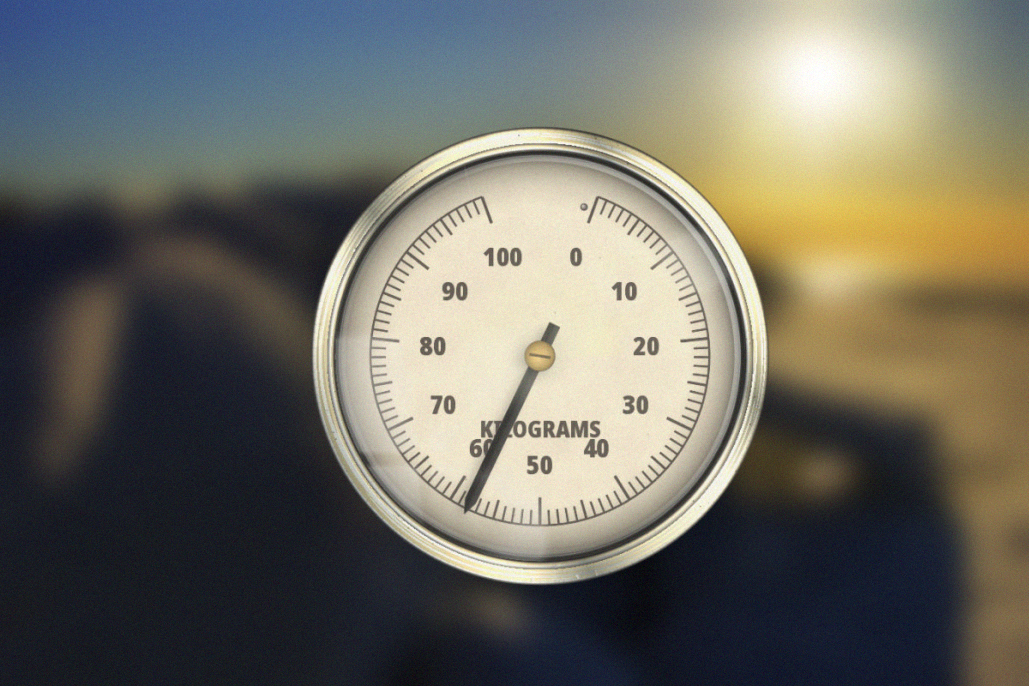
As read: {"value": 58, "unit": "kg"}
